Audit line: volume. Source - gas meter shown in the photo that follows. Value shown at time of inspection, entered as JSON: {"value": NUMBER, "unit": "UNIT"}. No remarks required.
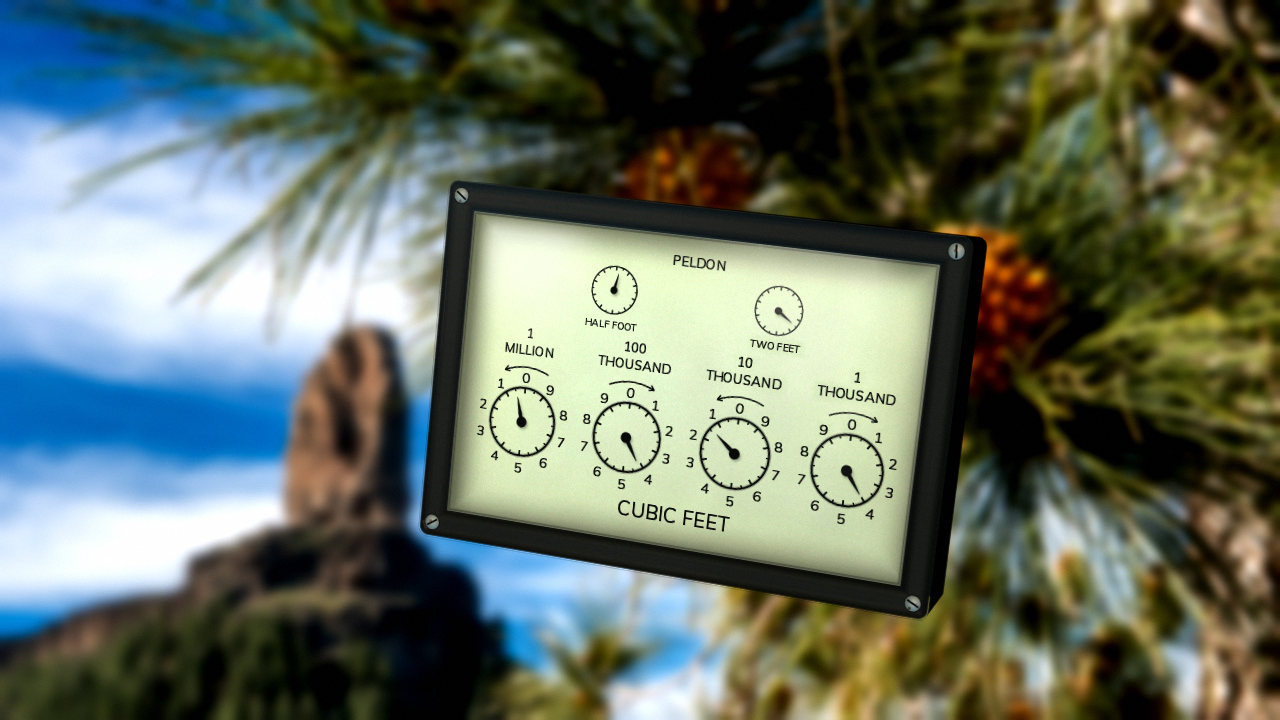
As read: {"value": 41400, "unit": "ft³"}
